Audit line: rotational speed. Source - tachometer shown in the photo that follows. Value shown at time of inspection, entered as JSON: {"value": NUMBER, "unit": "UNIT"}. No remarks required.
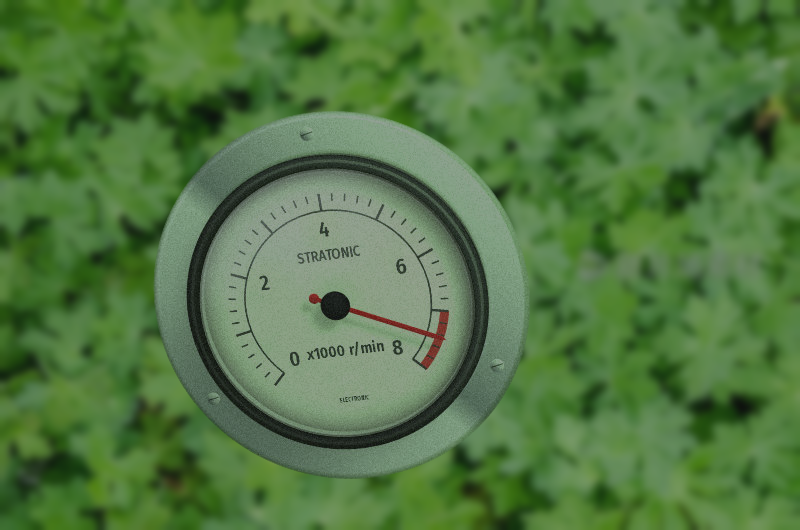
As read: {"value": 7400, "unit": "rpm"}
